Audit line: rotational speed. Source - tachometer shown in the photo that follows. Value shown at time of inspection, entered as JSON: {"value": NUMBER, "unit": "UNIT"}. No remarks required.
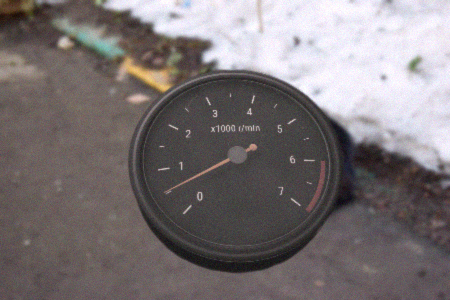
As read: {"value": 500, "unit": "rpm"}
